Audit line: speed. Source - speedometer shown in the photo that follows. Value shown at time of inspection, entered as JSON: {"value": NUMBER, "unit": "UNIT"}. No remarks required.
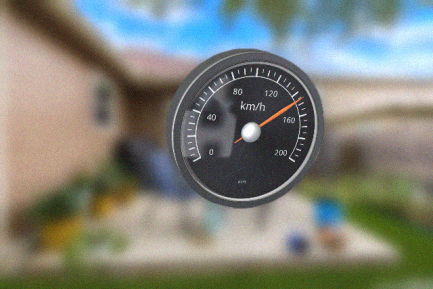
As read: {"value": 145, "unit": "km/h"}
